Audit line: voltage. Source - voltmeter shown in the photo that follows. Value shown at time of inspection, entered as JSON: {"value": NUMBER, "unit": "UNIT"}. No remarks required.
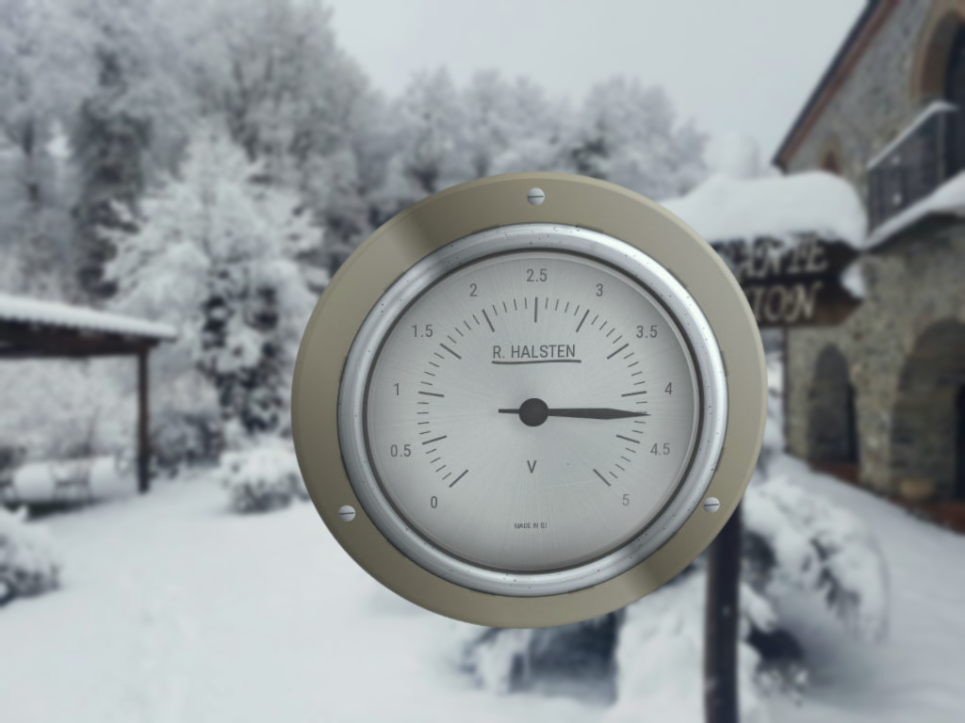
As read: {"value": 4.2, "unit": "V"}
